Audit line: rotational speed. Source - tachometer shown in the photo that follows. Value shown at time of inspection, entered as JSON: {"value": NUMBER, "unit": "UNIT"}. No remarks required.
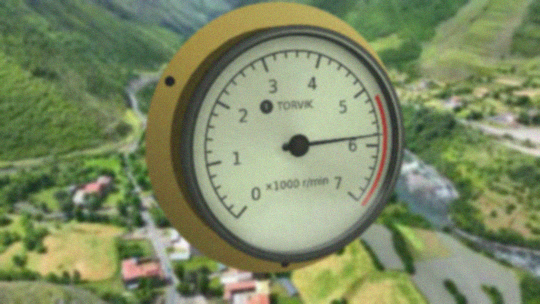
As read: {"value": 5800, "unit": "rpm"}
